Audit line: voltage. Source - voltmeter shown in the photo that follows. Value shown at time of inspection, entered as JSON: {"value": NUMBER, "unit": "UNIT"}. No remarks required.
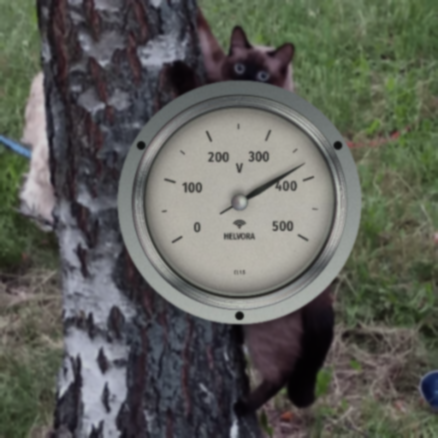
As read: {"value": 375, "unit": "V"}
